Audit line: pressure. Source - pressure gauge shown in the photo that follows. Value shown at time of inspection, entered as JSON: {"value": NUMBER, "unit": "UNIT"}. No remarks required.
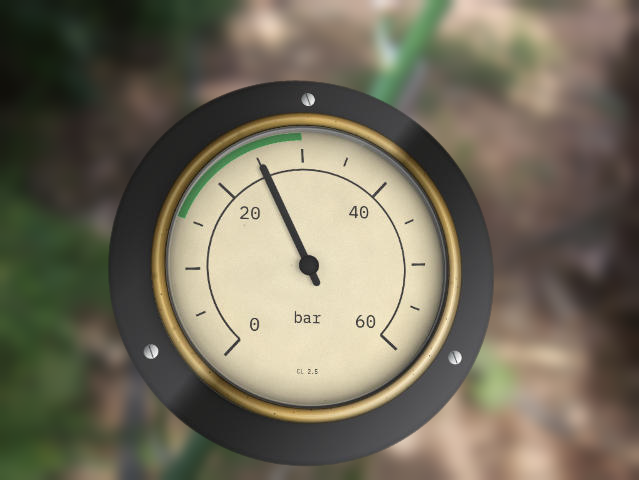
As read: {"value": 25, "unit": "bar"}
